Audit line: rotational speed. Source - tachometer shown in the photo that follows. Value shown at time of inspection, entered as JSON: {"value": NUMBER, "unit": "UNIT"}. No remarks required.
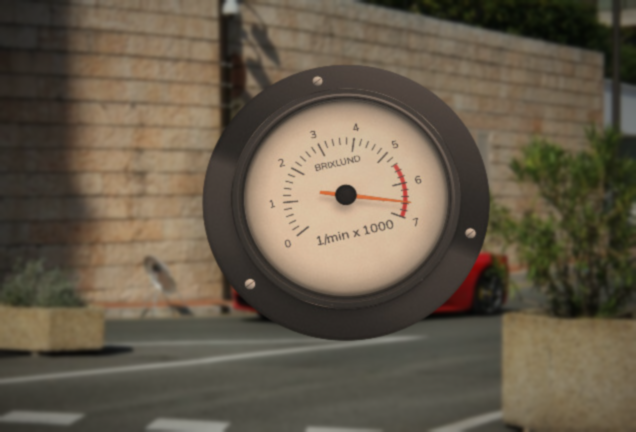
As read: {"value": 6600, "unit": "rpm"}
